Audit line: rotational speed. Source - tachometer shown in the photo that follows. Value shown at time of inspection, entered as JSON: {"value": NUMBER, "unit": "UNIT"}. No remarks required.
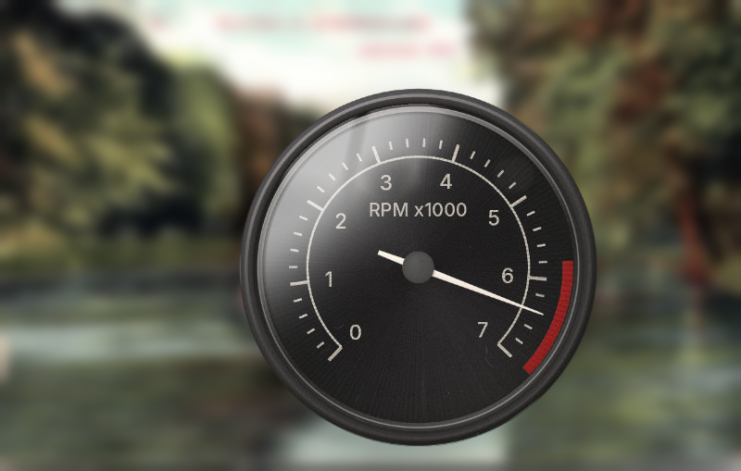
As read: {"value": 6400, "unit": "rpm"}
